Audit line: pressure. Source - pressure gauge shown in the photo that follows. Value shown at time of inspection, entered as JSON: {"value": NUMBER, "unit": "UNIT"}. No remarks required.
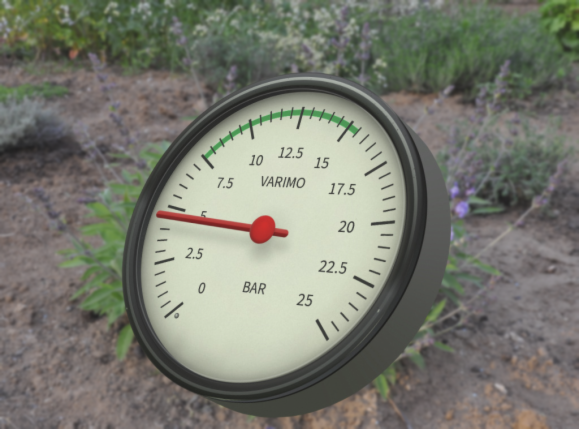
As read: {"value": 4.5, "unit": "bar"}
